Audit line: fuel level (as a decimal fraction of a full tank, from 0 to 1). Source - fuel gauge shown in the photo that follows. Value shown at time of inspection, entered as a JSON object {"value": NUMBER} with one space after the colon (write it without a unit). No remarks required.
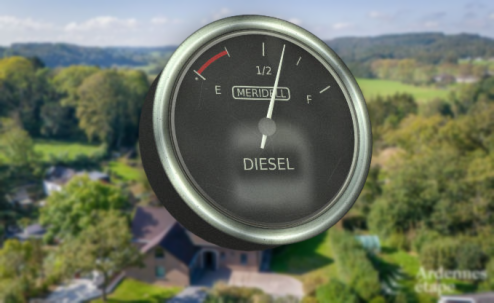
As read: {"value": 0.625}
